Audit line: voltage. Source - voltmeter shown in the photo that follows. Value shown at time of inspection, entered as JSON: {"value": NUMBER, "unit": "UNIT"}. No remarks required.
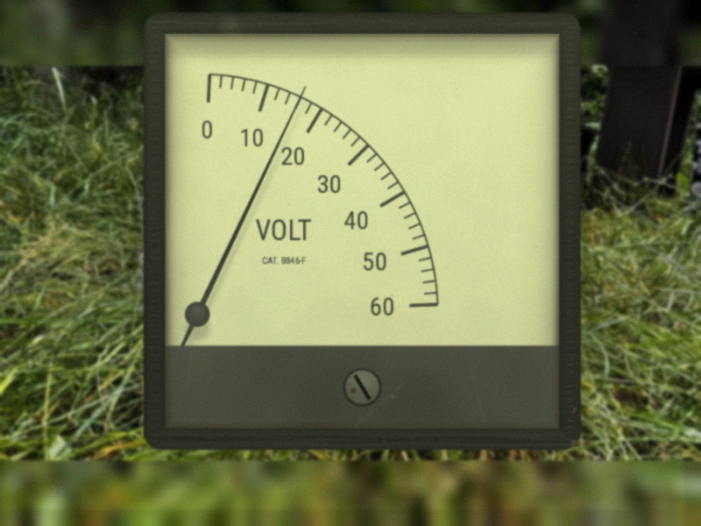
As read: {"value": 16, "unit": "V"}
